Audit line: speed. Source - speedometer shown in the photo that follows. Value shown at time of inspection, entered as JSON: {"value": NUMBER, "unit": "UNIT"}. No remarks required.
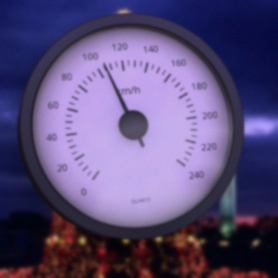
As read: {"value": 105, "unit": "km/h"}
